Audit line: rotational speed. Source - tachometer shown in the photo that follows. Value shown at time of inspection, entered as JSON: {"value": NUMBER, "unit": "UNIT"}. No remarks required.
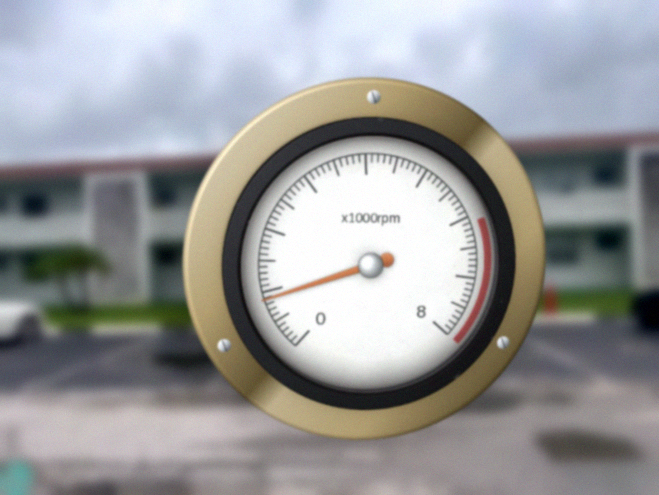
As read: {"value": 900, "unit": "rpm"}
